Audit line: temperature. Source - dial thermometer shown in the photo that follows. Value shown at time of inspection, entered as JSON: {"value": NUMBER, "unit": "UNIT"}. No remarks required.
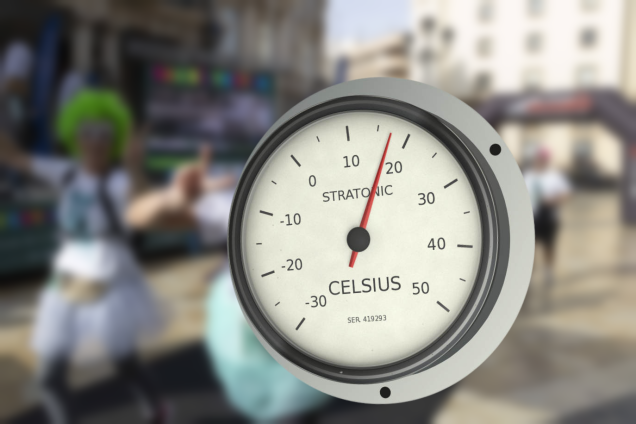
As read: {"value": 17.5, "unit": "°C"}
